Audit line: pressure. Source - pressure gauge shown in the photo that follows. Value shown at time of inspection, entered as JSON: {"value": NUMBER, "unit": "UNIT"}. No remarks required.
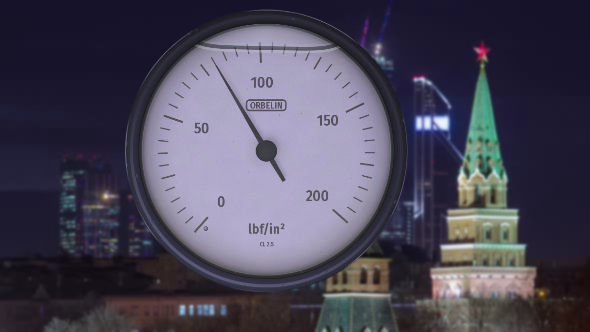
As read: {"value": 80, "unit": "psi"}
